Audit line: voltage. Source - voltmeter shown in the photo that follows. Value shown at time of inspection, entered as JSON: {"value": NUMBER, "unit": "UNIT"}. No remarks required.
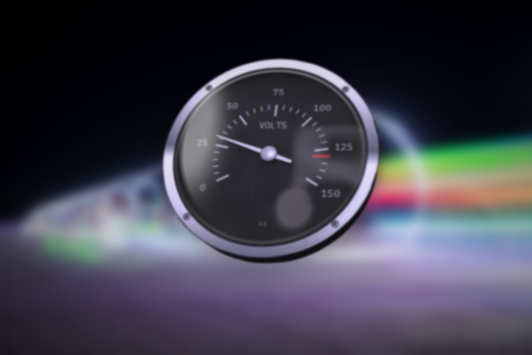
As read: {"value": 30, "unit": "V"}
